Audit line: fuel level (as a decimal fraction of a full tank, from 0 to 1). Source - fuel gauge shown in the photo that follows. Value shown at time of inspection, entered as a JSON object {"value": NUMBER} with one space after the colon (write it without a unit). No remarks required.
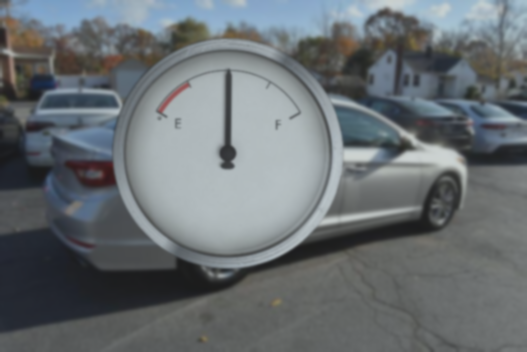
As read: {"value": 0.5}
